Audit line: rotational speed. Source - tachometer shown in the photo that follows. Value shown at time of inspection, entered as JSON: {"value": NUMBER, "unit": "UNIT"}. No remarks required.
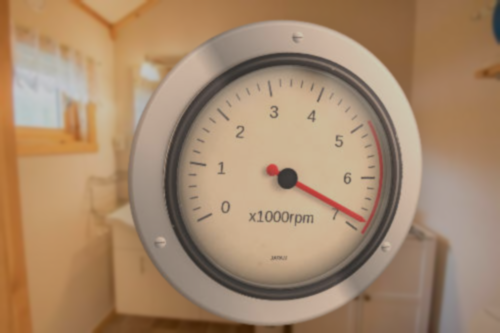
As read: {"value": 6800, "unit": "rpm"}
